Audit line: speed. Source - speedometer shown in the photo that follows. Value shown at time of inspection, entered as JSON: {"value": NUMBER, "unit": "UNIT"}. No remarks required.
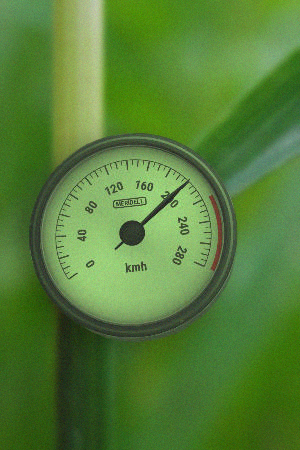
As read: {"value": 200, "unit": "km/h"}
